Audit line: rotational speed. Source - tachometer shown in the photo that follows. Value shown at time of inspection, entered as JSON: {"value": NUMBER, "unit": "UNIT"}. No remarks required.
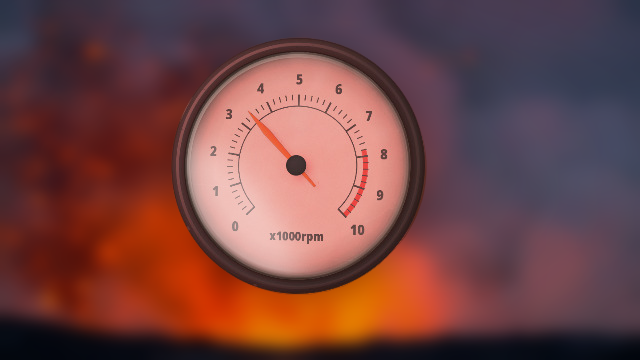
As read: {"value": 3400, "unit": "rpm"}
